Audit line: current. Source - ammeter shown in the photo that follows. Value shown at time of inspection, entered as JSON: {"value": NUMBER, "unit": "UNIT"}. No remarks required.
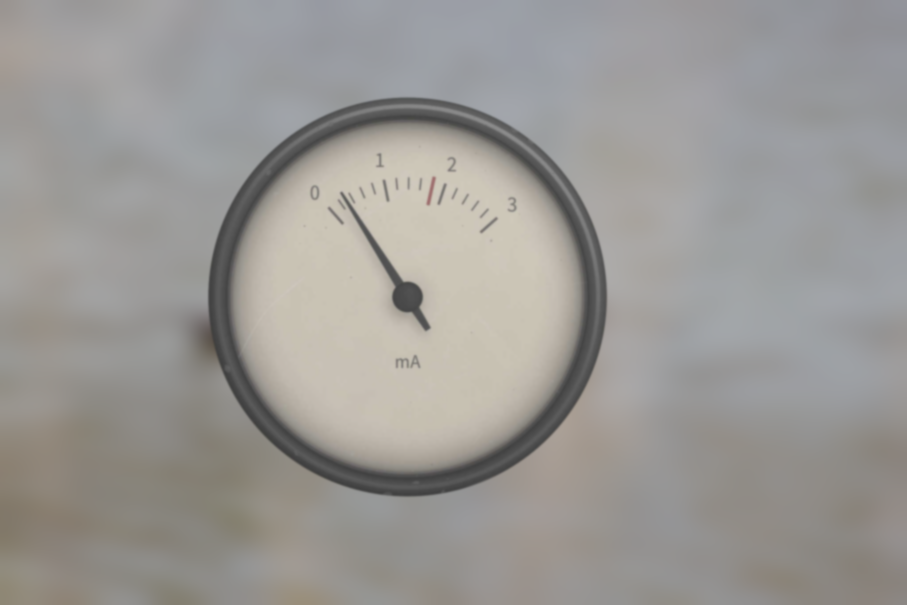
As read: {"value": 0.3, "unit": "mA"}
